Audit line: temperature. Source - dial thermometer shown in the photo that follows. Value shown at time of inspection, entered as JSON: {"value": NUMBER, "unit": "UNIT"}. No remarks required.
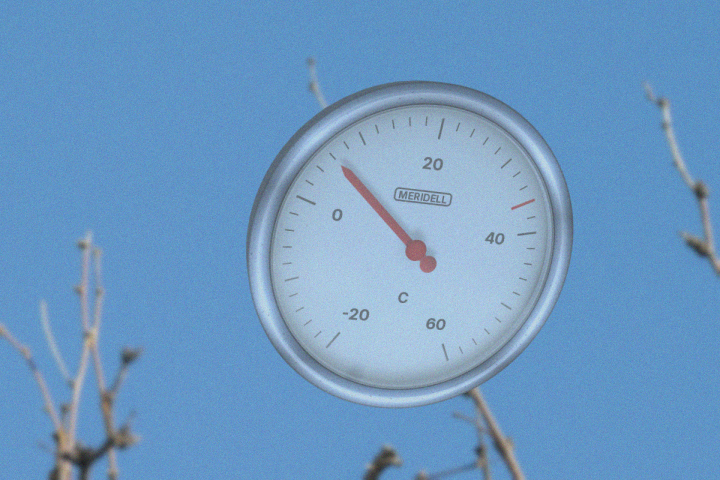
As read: {"value": 6, "unit": "°C"}
